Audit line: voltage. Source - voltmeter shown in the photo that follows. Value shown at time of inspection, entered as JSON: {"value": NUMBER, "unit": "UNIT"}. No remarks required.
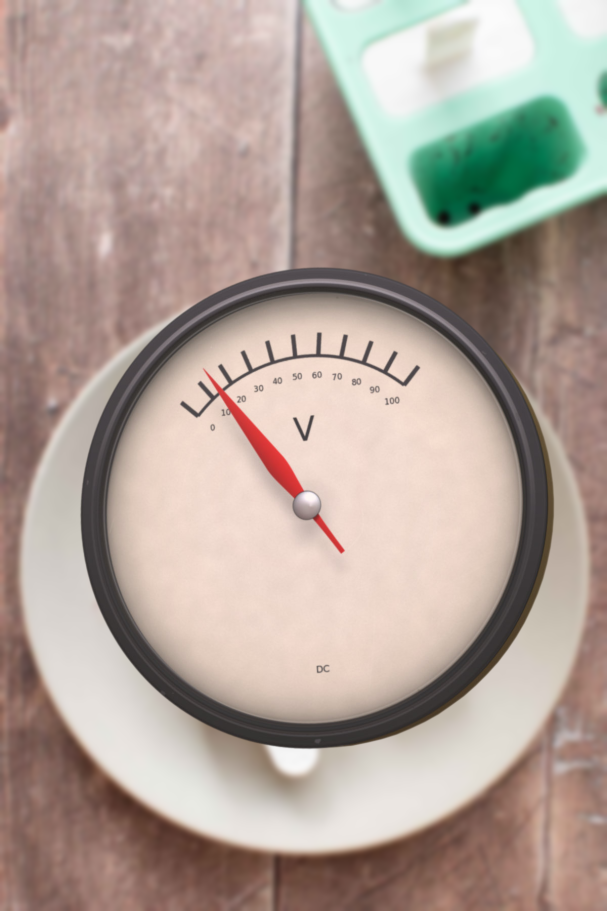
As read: {"value": 15, "unit": "V"}
